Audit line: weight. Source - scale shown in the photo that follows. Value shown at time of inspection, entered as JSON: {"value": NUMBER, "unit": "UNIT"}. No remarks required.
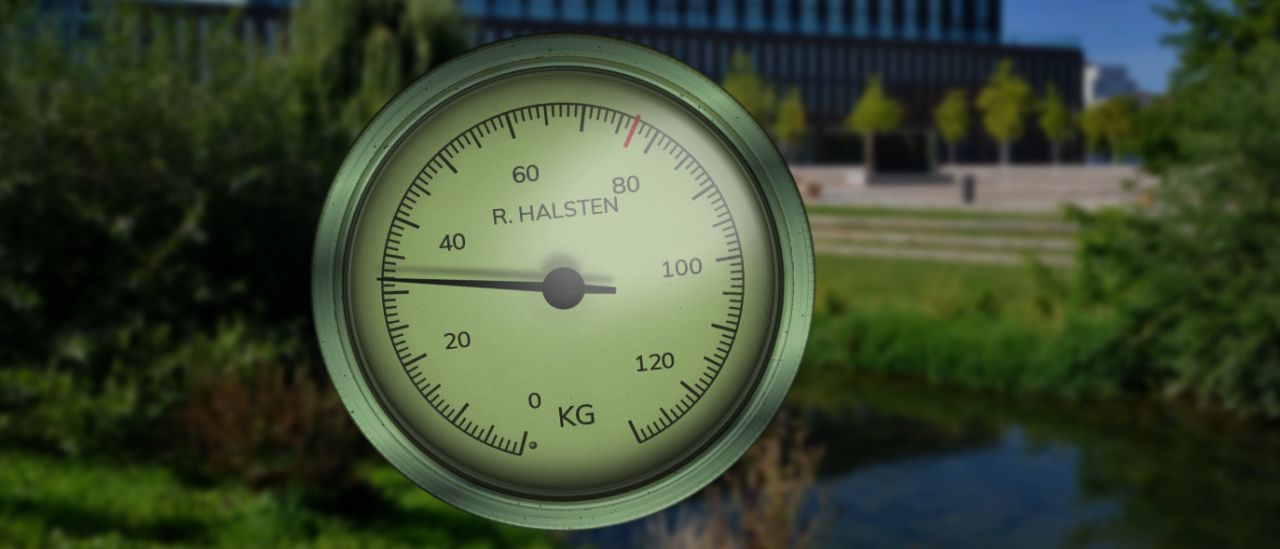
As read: {"value": 32, "unit": "kg"}
